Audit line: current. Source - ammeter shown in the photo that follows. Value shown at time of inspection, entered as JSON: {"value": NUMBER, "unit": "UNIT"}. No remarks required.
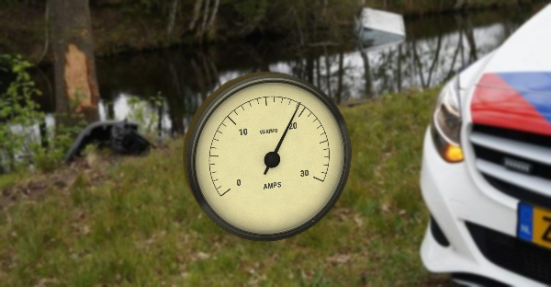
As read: {"value": 19, "unit": "A"}
